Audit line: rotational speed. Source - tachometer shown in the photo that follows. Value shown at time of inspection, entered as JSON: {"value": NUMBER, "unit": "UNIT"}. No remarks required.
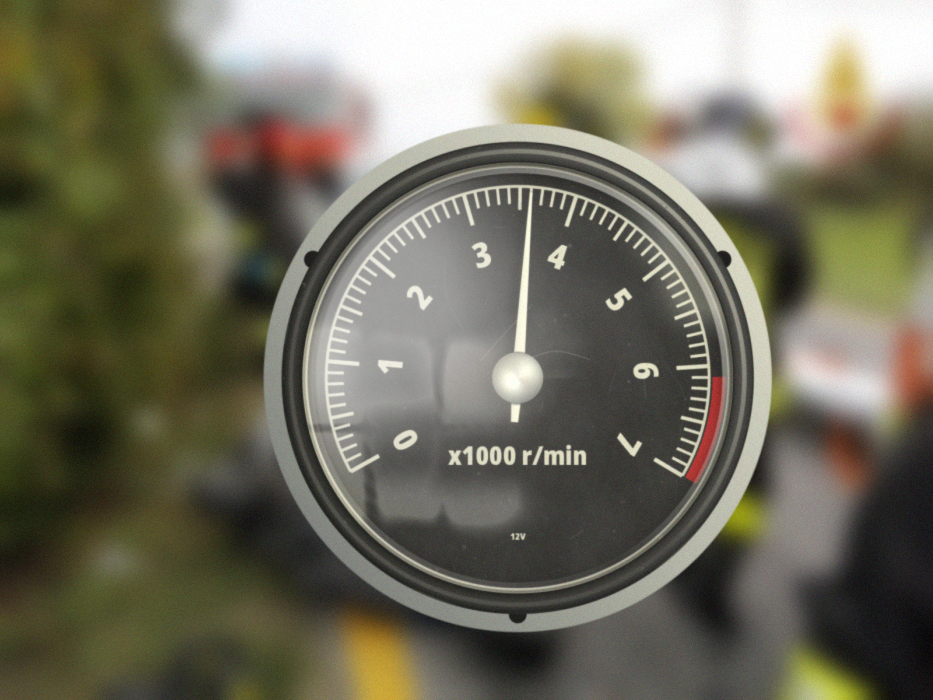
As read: {"value": 3600, "unit": "rpm"}
